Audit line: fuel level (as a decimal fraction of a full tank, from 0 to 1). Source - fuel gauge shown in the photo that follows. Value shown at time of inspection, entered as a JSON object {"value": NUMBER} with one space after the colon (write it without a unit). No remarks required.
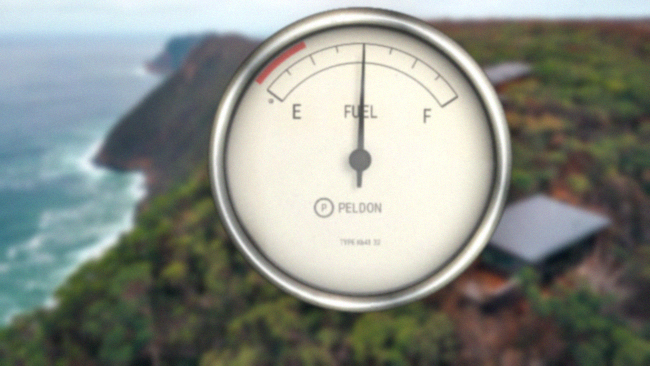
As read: {"value": 0.5}
